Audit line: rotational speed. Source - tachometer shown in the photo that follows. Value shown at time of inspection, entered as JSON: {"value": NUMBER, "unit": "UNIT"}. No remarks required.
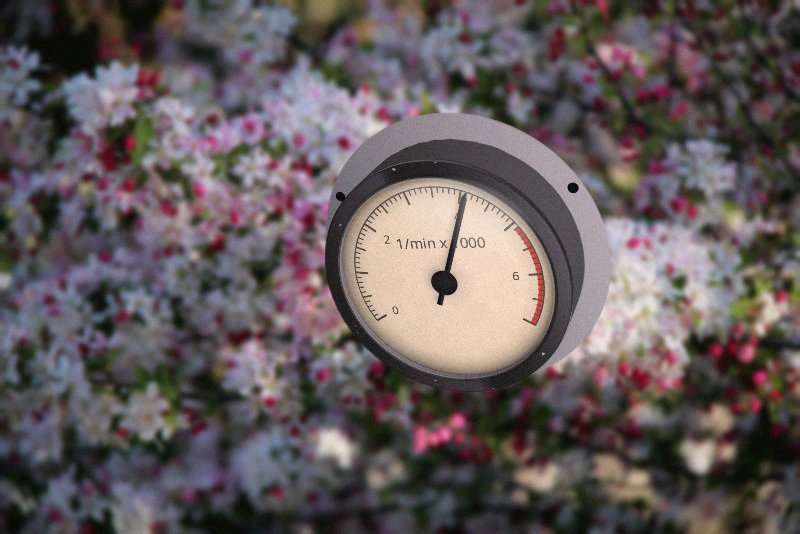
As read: {"value": 4100, "unit": "rpm"}
